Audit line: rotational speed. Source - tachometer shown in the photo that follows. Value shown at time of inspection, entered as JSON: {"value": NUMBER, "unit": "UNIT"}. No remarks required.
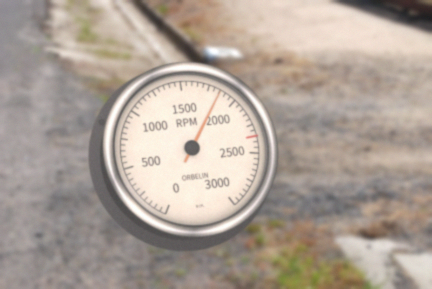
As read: {"value": 1850, "unit": "rpm"}
